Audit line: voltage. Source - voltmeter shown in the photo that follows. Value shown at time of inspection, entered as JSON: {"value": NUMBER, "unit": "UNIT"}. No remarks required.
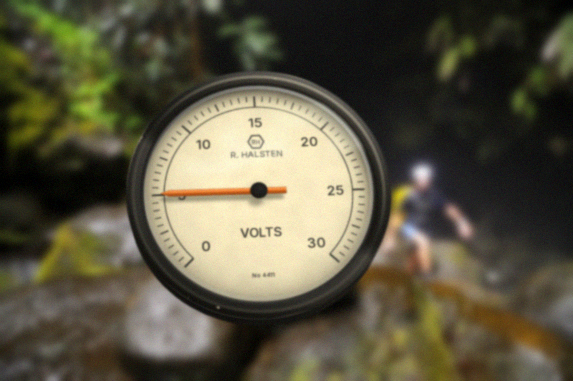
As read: {"value": 5, "unit": "V"}
